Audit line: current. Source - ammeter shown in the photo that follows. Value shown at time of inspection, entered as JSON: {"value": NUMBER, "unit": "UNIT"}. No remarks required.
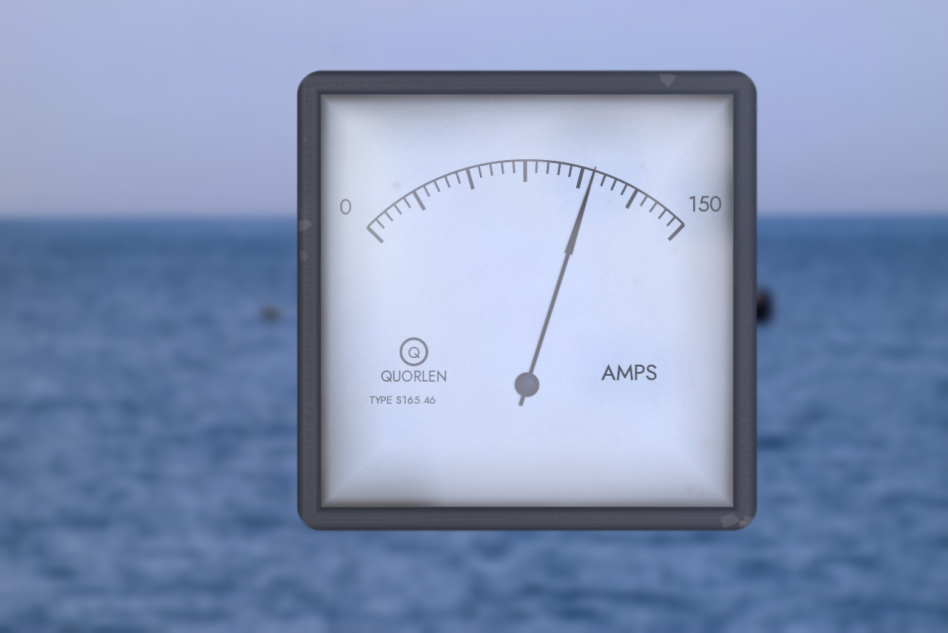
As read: {"value": 105, "unit": "A"}
